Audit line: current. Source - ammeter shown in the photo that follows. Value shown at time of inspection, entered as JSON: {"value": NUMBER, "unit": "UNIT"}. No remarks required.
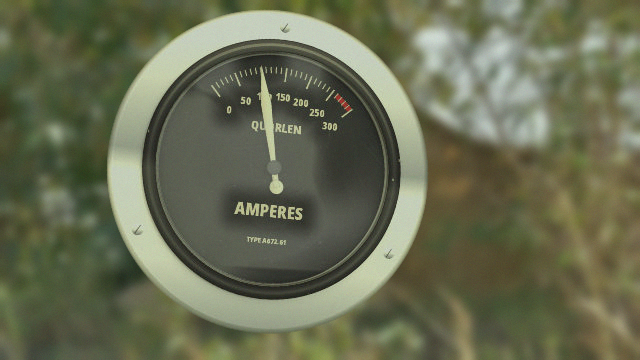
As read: {"value": 100, "unit": "A"}
